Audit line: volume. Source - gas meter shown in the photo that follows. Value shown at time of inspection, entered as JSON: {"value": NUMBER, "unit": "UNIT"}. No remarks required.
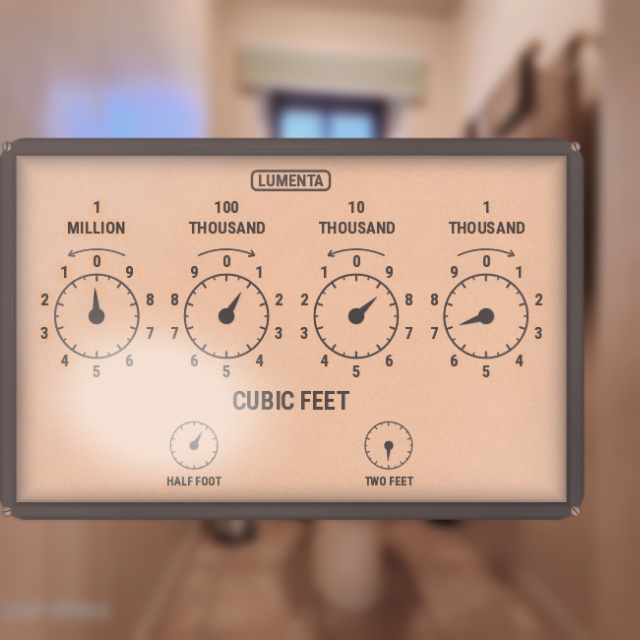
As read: {"value": 8700, "unit": "ft³"}
